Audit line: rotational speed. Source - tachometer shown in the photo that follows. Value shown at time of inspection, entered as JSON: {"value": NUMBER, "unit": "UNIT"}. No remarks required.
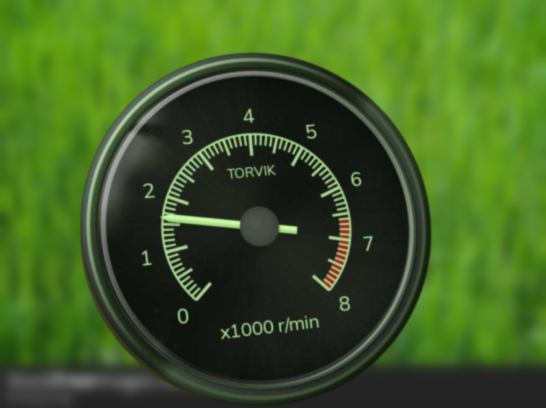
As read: {"value": 1600, "unit": "rpm"}
